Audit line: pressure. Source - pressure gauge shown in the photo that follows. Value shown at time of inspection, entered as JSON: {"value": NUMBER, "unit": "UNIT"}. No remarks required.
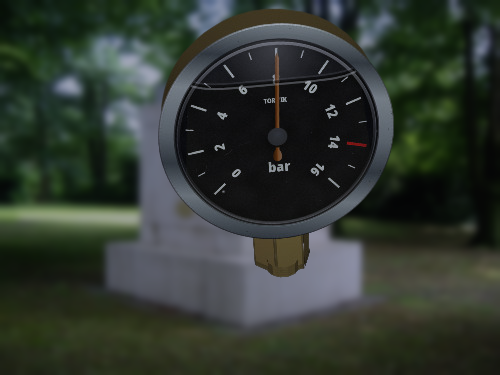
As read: {"value": 8, "unit": "bar"}
